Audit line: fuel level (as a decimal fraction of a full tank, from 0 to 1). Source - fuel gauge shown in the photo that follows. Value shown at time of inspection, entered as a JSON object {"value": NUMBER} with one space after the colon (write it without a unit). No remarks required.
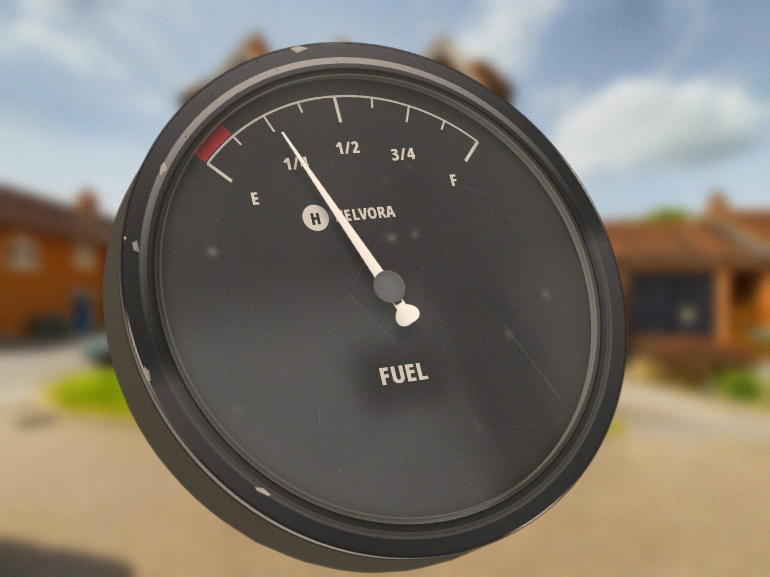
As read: {"value": 0.25}
